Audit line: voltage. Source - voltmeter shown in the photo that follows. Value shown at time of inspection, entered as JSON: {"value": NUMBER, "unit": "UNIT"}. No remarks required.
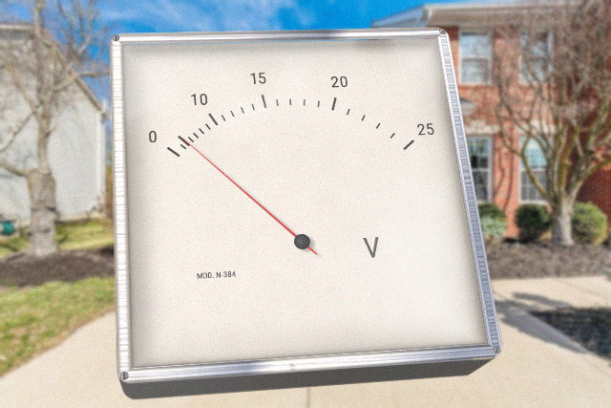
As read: {"value": 5, "unit": "V"}
